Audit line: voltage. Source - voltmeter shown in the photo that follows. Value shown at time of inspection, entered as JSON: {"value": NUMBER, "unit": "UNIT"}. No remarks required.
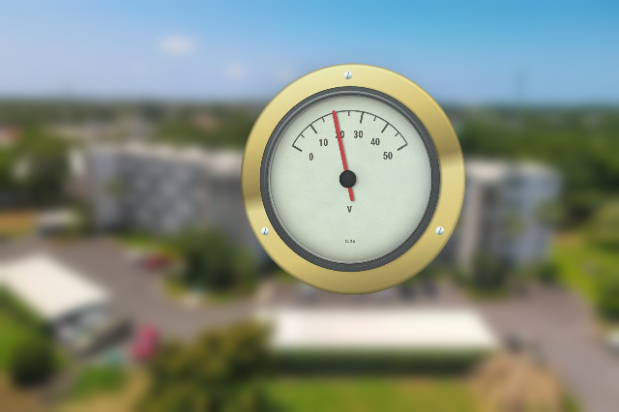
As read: {"value": 20, "unit": "V"}
